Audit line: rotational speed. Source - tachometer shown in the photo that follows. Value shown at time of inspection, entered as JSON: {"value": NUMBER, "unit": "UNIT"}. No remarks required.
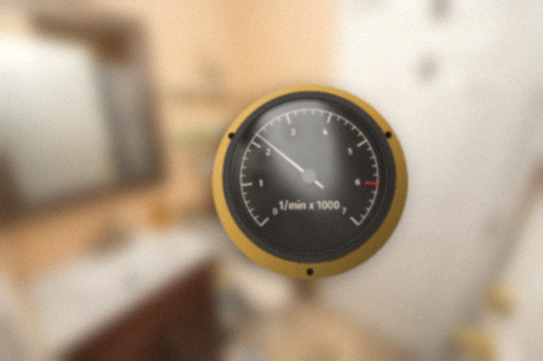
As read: {"value": 2200, "unit": "rpm"}
